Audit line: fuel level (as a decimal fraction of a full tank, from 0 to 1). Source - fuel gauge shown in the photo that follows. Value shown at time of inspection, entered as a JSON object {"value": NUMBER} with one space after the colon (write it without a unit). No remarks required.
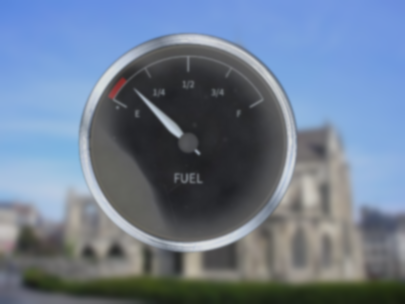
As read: {"value": 0.125}
